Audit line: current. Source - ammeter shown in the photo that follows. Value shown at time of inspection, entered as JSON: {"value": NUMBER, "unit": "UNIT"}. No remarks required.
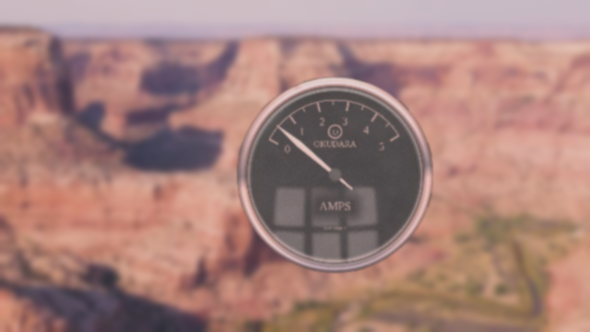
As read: {"value": 0.5, "unit": "A"}
